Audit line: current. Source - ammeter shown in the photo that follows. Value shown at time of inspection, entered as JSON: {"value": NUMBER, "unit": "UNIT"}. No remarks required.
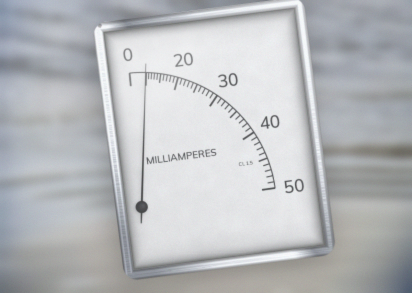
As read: {"value": 10, "unit": "mA"}
